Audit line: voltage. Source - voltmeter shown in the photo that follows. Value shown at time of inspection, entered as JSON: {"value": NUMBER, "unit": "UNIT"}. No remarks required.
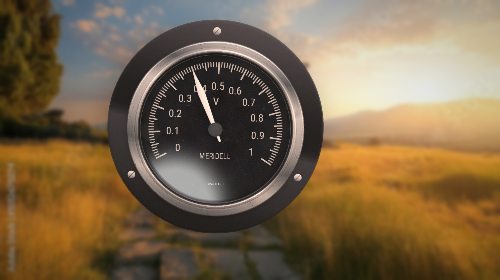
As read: {"value": 0.4, "unit": "V"}
